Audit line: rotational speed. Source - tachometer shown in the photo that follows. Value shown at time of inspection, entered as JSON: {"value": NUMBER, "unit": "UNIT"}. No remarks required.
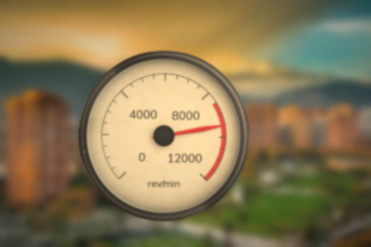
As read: {"value": 9500, "unit": "rpm"}
